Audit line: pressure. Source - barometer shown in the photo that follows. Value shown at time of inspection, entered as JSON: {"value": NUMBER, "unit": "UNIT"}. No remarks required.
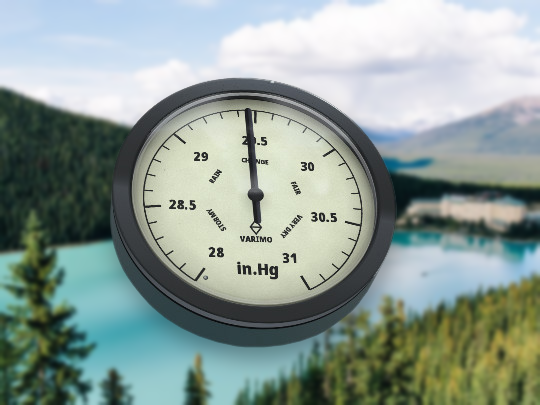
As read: {"value": 29.45, "unit": "inHg"}
